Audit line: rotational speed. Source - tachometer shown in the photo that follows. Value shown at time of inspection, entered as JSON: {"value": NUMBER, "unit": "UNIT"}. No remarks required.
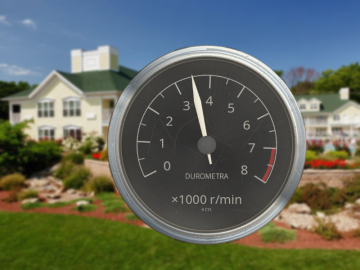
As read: {"value": 3500, "unit": "rpm"}
